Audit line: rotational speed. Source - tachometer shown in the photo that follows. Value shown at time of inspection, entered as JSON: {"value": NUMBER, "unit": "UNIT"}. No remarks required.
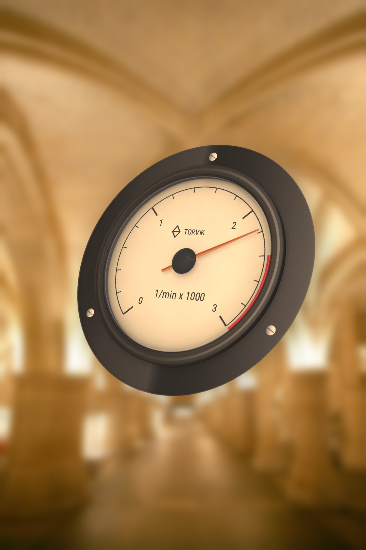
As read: {"value": 2200, "unit": "rpm"}
